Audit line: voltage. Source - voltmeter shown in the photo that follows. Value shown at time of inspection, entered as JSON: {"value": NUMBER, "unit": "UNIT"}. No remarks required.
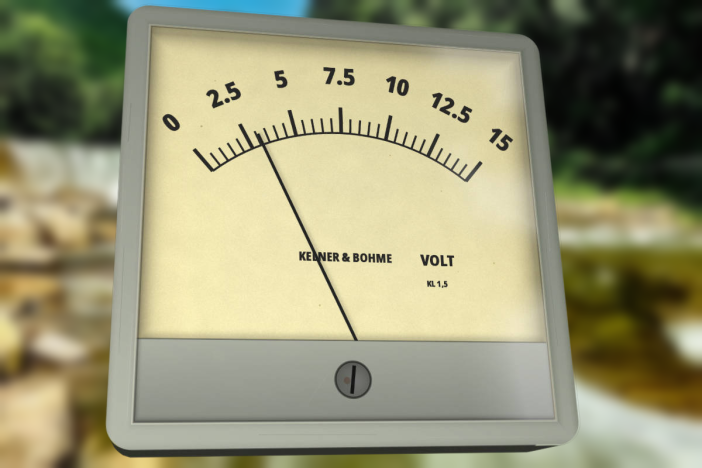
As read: {"value": 3, "unit": "V"}
